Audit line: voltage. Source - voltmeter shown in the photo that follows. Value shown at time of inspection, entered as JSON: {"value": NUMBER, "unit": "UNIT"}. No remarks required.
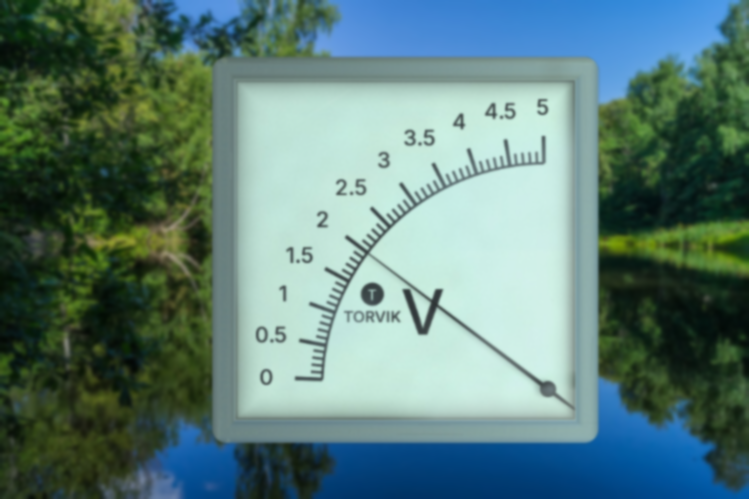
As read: {"value": 2, "unit": "V"}
